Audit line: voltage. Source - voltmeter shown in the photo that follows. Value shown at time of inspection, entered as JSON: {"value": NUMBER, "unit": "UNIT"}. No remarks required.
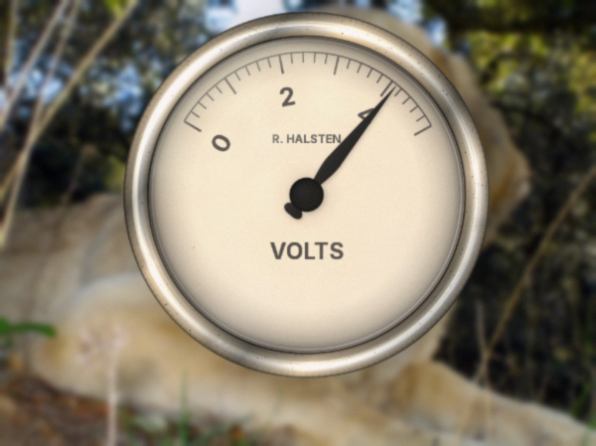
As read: {"value": 4.1, "unit": "V"}
